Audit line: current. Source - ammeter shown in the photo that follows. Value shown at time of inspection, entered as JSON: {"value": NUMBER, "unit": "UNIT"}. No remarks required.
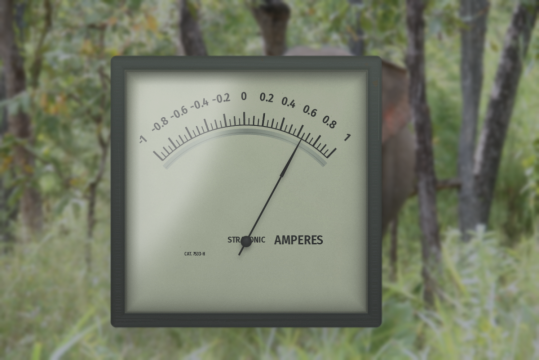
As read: {"value": 0.65, "unit": "A"}
